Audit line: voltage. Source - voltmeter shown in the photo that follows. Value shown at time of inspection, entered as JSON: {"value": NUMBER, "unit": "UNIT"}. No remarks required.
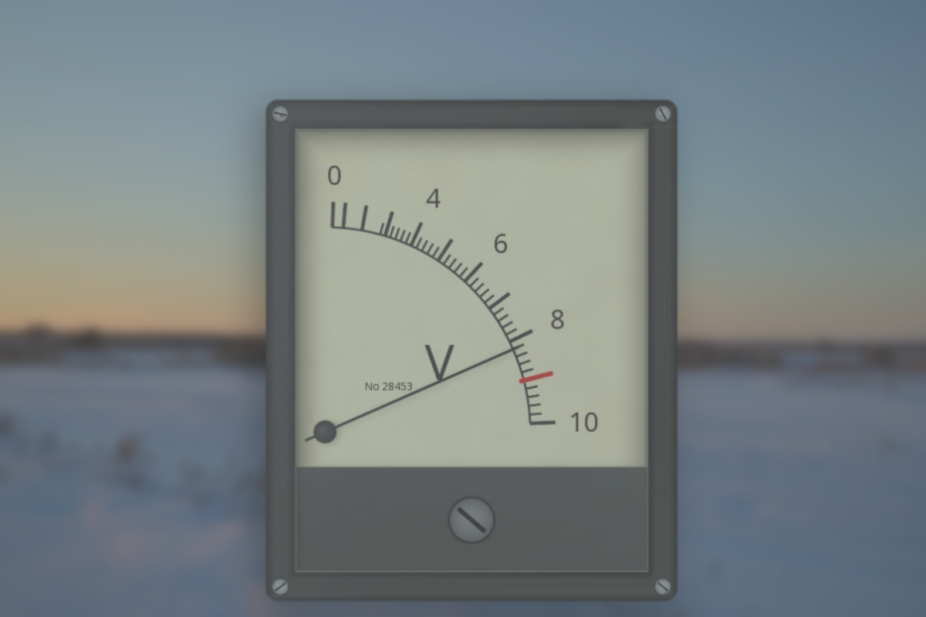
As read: {"value": 8.2, "unit": "V"}
